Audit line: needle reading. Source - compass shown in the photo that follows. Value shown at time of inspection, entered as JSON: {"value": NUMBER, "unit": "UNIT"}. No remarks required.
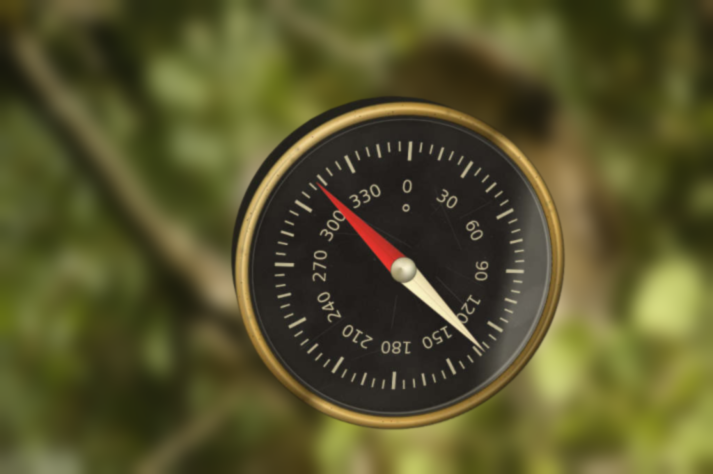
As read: {"value": 312.5, "unit": "°"}
